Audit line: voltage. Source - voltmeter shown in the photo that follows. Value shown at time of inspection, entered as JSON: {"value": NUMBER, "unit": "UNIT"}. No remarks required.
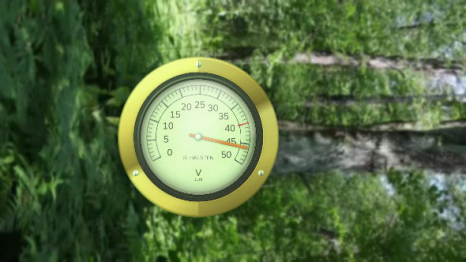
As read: {"value": 46, "unit": "V"}
